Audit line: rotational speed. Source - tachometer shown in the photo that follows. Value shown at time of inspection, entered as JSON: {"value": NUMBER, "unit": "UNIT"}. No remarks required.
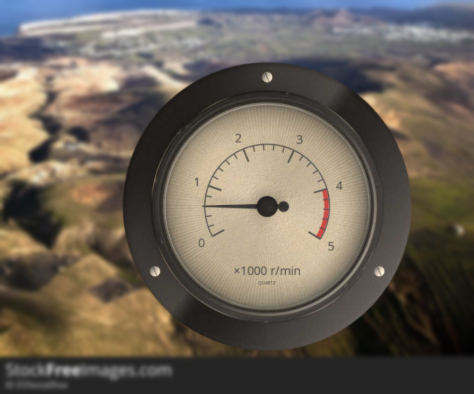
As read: {"value": 600, "unit": "rpm"}
